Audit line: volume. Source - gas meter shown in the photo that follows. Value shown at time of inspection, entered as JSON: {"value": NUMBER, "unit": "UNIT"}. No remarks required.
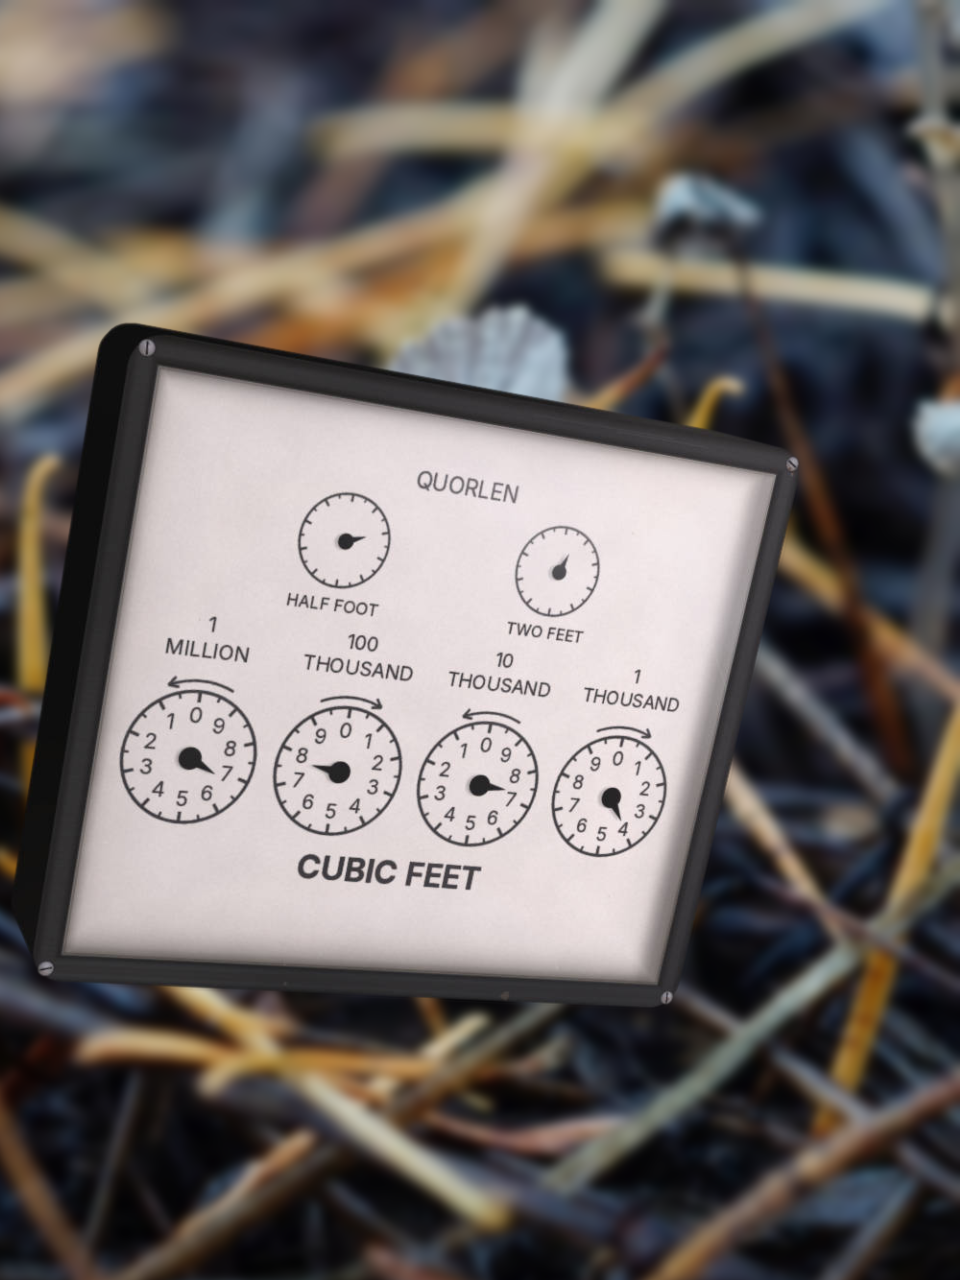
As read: {"value": 677400, "unit": "ft³"}
